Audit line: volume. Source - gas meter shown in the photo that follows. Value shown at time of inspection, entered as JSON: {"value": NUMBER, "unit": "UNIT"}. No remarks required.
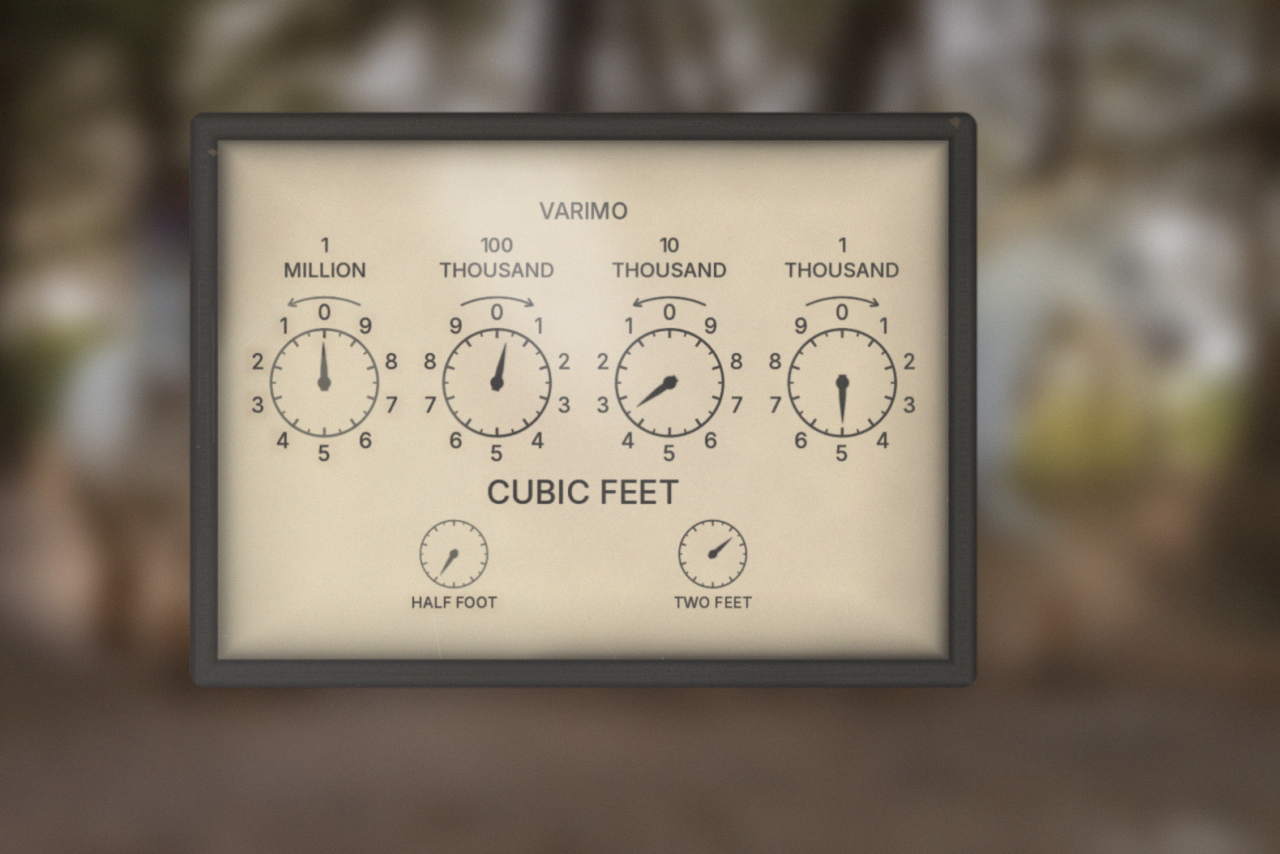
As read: {"value": 3500, "unit": "ft³"}
